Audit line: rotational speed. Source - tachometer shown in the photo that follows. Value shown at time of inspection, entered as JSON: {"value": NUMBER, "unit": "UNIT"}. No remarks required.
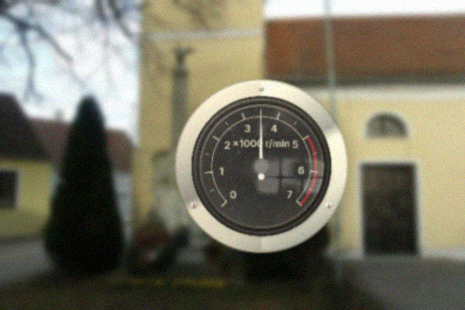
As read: {"value": 3500, "unit": "rpm"}
